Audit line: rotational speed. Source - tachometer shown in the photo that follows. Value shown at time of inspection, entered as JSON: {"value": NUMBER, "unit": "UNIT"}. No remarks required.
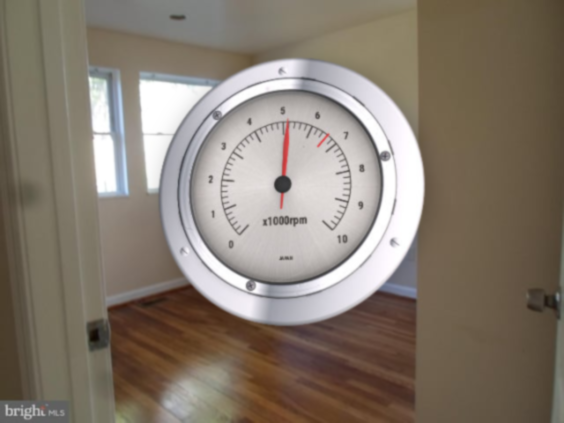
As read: {"value": 5200, "unit": "rpm"}
